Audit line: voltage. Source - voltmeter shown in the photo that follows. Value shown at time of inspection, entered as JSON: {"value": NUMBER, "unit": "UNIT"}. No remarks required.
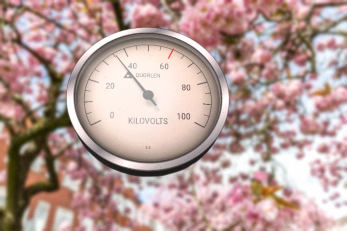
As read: {"value": 35, "unit": "kV"}
